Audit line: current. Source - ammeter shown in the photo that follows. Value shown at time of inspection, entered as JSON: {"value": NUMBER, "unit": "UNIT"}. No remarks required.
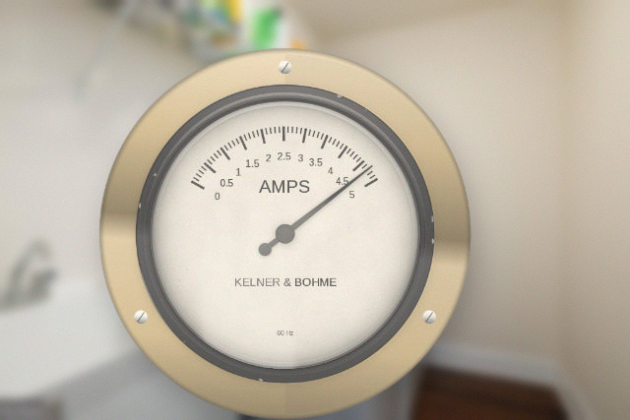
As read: {"value": 4.7, "unit": "A"}
